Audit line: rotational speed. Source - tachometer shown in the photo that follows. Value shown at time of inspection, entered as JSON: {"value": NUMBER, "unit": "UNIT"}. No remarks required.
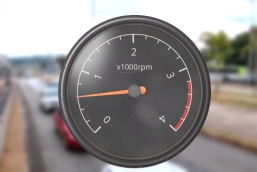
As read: {"value": 600, "unit": "rpm"}
